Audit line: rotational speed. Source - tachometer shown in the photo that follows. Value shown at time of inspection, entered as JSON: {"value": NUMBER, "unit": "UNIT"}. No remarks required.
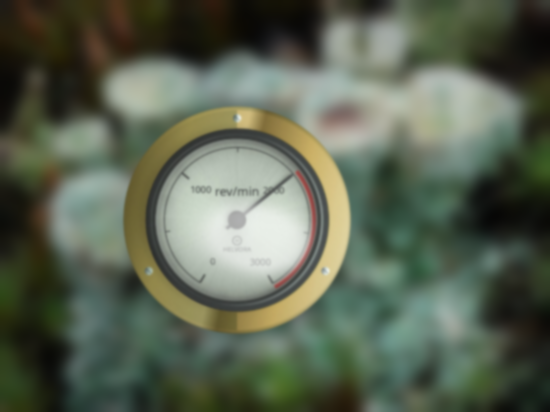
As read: {"value": 2000, "unit": "rpm"}
